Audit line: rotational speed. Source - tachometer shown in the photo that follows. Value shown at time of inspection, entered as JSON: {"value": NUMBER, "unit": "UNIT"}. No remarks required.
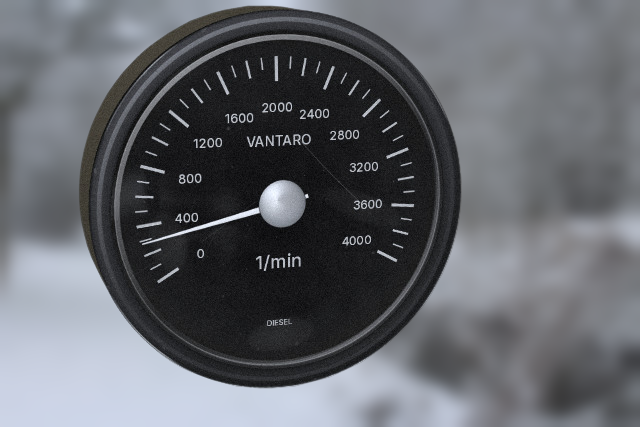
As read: {"value": 300, "unit": "rpm"}
